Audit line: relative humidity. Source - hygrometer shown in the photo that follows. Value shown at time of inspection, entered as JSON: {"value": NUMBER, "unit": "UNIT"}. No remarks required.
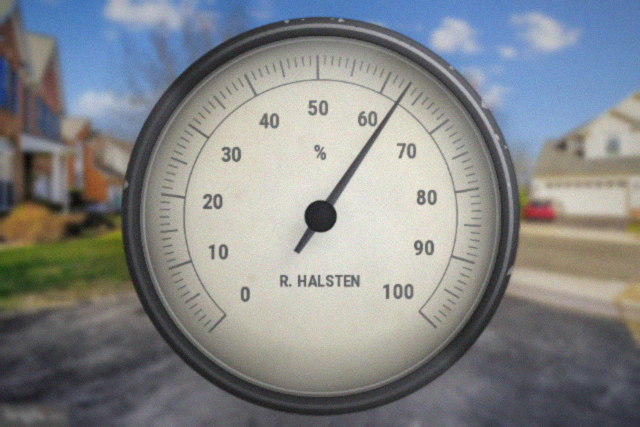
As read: {"value": 63, "unit": "%"}
